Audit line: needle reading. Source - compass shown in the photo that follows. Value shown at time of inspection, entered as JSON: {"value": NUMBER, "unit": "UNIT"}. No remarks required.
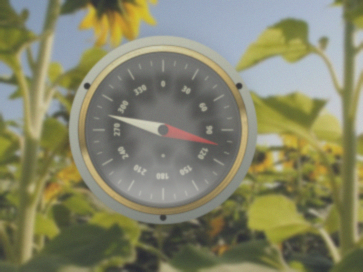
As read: {"value": 105, "unit": "°"}
